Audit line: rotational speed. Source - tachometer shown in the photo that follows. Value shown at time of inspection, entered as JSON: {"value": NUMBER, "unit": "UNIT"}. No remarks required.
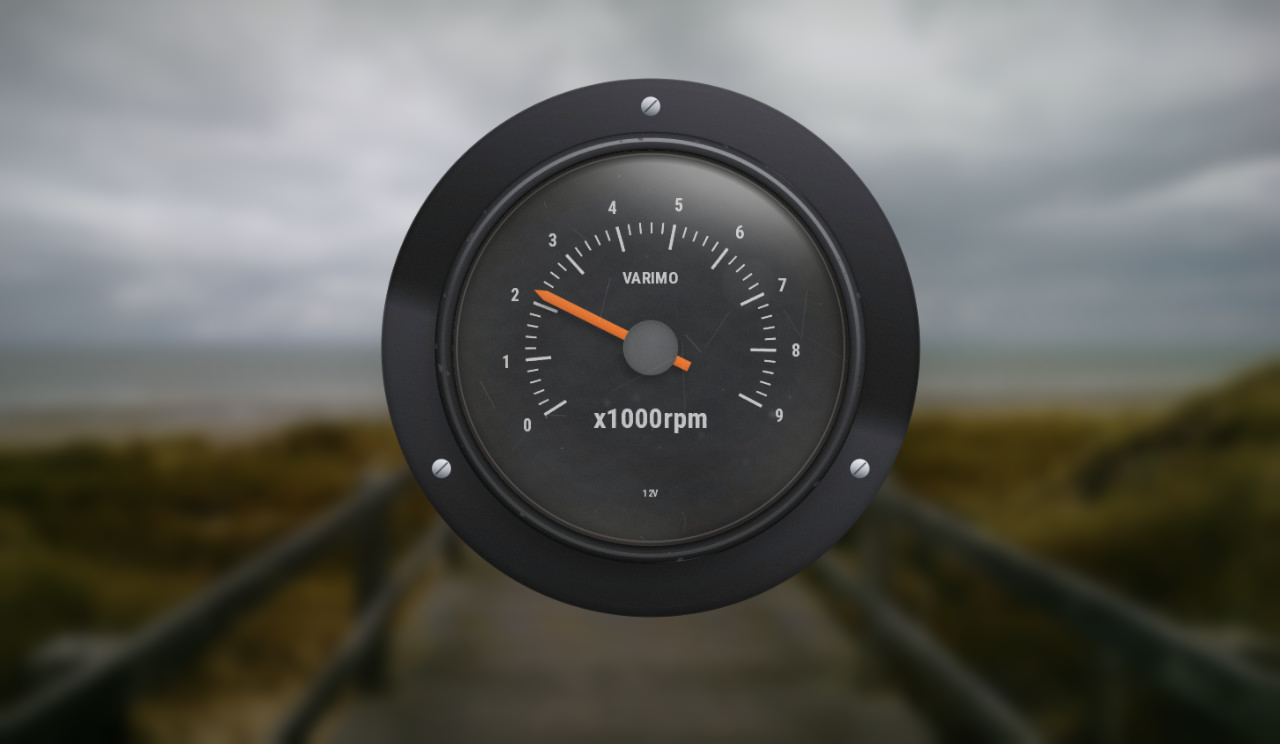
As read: {"value": 2200, "unit": "rpm"}
